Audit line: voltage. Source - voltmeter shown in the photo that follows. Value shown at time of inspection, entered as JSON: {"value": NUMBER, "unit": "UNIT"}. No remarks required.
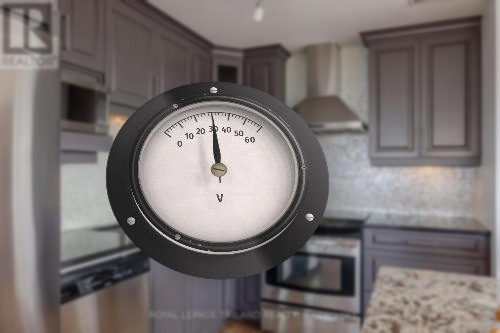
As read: {"value": 30, "unit": "V"}
